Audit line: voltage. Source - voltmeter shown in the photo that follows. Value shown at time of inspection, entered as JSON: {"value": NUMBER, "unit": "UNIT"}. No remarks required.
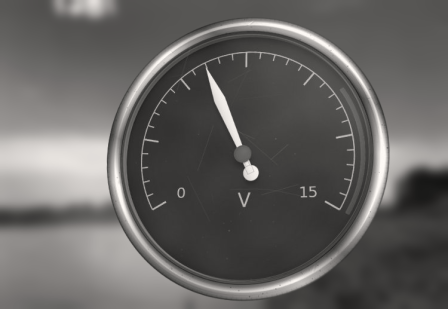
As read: {"value": 6, "unit": "V"}
